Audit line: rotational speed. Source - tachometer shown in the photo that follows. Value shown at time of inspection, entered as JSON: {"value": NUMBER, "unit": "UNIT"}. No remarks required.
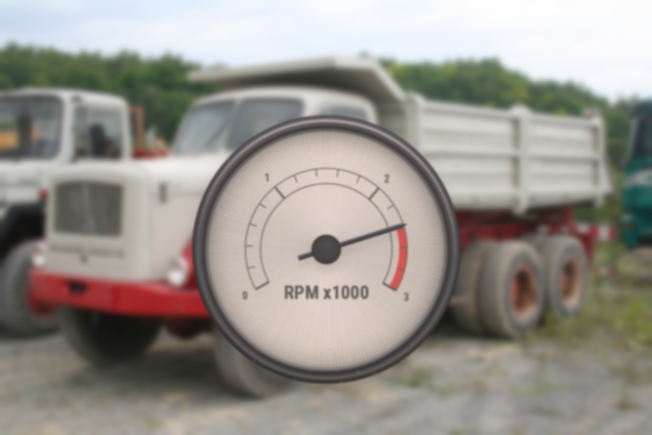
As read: {"value": 2400, "unit": "rpm"}
